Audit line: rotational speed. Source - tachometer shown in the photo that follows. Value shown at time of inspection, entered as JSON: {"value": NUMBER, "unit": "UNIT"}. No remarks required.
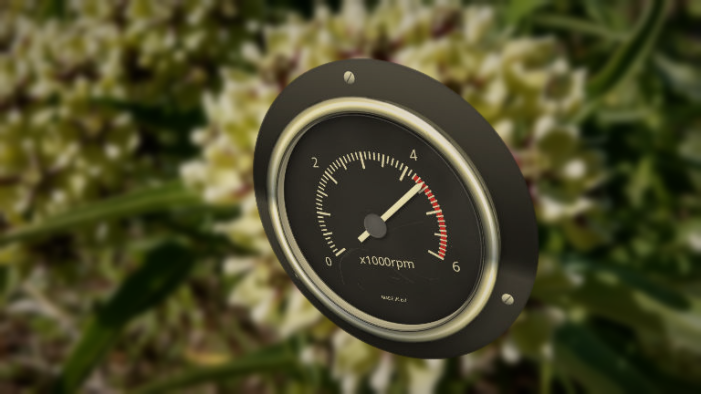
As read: {"value": 4400, "unit": "rpm"}
